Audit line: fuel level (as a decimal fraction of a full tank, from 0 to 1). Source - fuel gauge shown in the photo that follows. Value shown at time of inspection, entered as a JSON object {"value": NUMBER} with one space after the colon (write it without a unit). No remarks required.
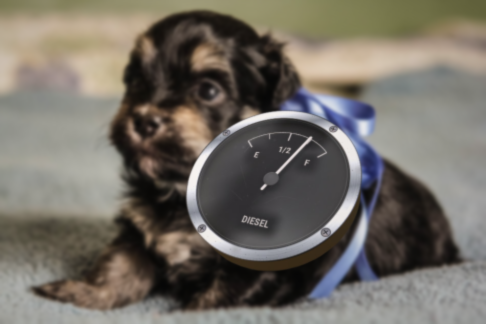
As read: {"value": 0.75}
